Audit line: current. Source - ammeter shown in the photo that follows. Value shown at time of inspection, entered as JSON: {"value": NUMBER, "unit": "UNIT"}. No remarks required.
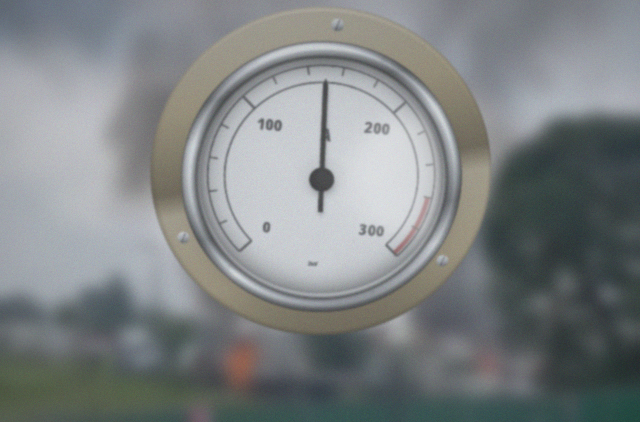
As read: {"value": 150, "unit": "A"}
